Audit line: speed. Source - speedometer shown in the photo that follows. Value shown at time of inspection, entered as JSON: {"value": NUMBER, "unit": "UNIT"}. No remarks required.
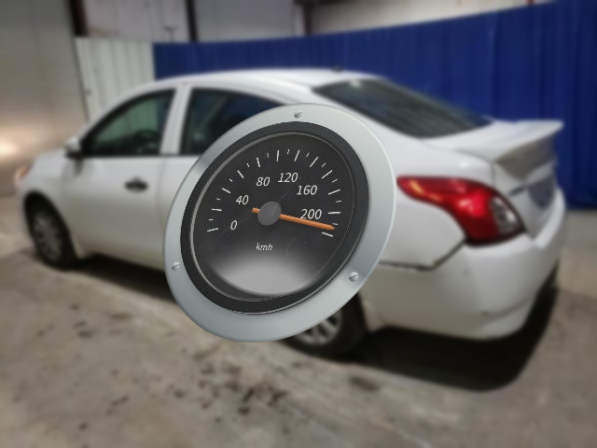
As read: {"value": 215, "unit": "km/h"}
